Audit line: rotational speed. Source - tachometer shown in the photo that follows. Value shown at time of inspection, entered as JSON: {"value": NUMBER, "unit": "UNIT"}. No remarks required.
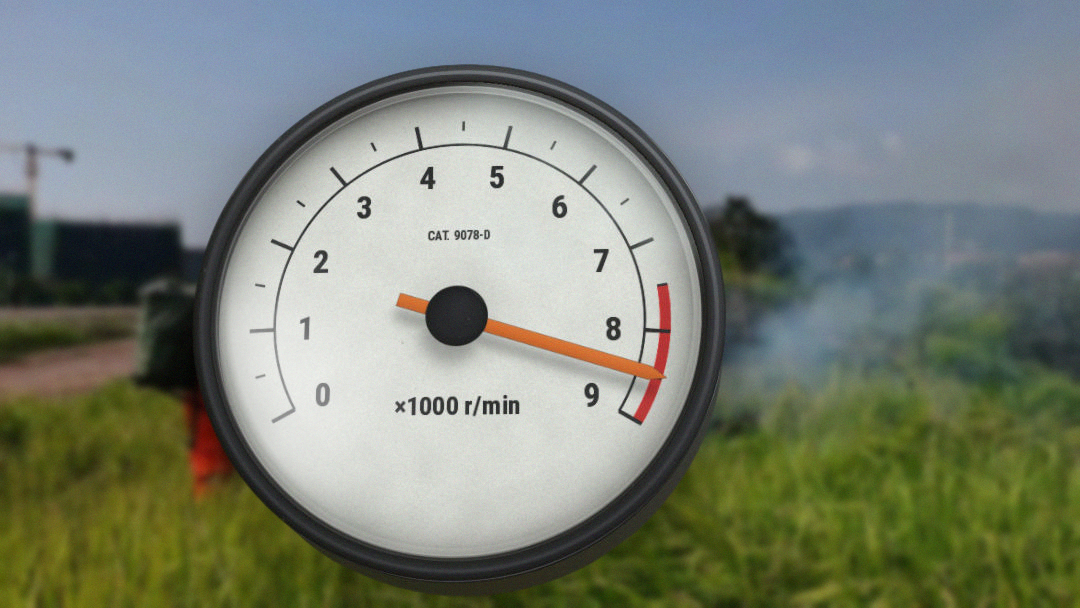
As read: {"value": 8500, "unit": "rpm"}
